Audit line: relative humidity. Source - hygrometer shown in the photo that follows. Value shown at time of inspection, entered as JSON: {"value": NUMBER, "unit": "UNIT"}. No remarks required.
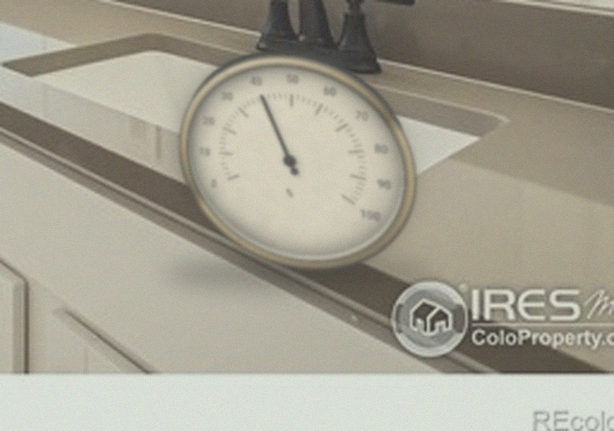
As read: {"value": 40, "unit": "%"}
